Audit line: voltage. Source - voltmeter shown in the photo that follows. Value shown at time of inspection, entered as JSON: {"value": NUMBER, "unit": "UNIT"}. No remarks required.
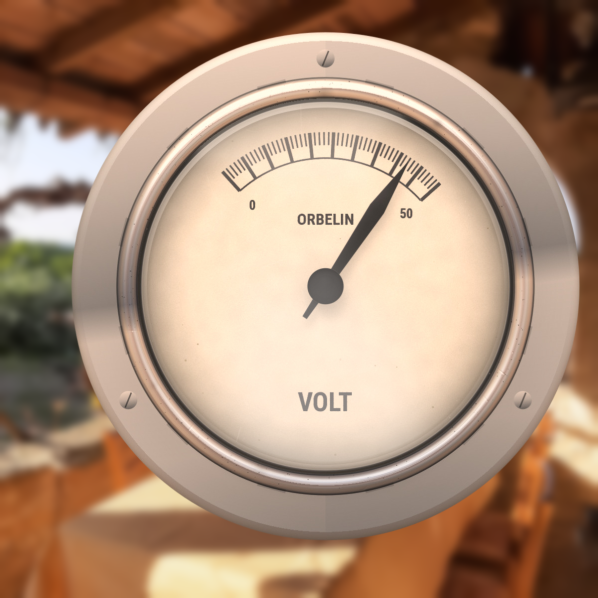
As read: {"value": 42, "unit": "V"}
